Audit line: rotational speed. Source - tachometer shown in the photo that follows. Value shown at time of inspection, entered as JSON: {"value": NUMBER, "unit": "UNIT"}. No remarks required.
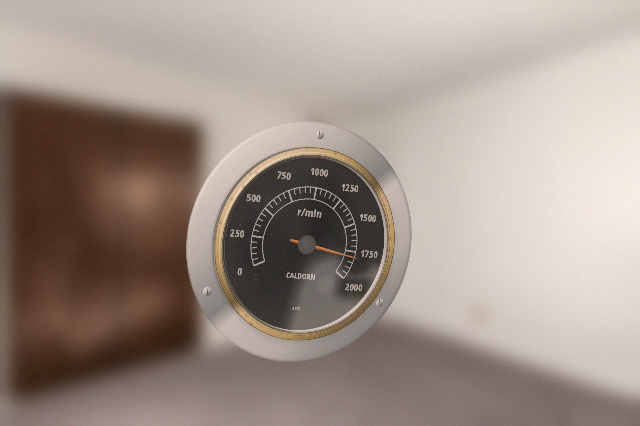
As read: {"value": 1800, "unit": "rpm"}
